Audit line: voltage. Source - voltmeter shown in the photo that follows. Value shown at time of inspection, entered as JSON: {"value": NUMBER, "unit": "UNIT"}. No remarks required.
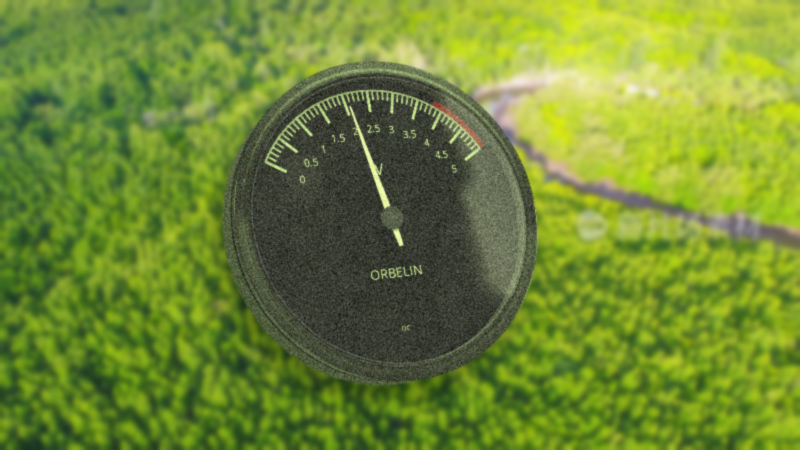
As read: {"value": 2, "unit": "V"}
